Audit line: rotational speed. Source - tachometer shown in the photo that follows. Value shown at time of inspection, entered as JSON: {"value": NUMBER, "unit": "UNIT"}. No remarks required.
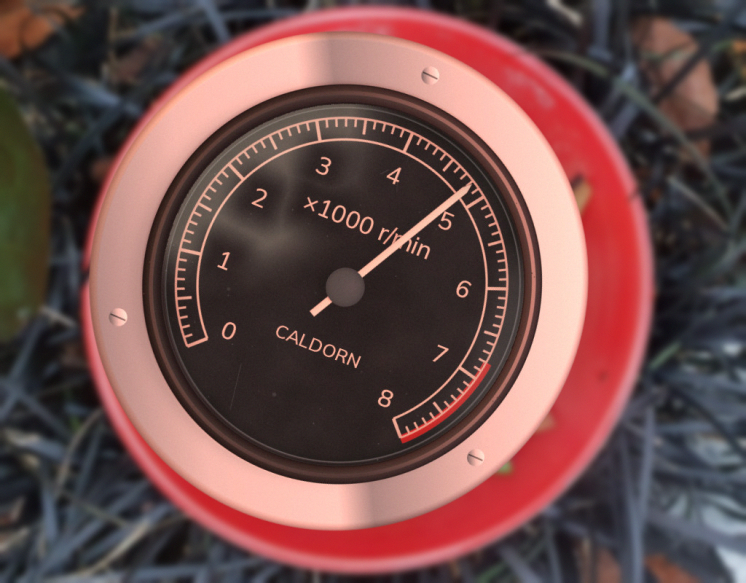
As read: {"value": 4800, "unit": "rpm"}
